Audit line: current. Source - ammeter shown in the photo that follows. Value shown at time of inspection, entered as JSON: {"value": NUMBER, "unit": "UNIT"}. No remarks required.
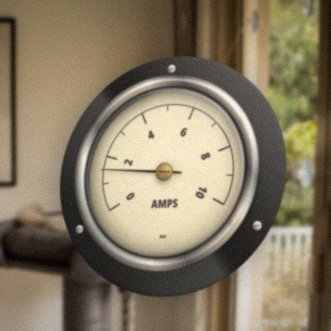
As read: {"value": 1.5, "unit": "A"}
